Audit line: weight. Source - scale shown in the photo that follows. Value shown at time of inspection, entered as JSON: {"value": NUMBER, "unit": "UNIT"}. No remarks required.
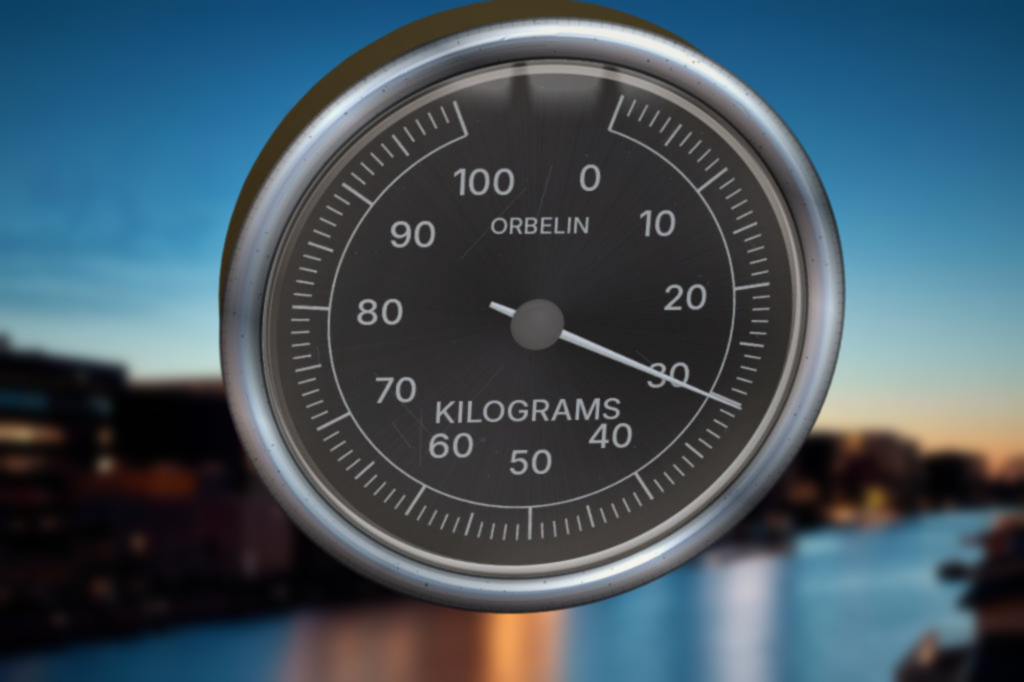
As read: {"value": 30, "unit": "kg"}
